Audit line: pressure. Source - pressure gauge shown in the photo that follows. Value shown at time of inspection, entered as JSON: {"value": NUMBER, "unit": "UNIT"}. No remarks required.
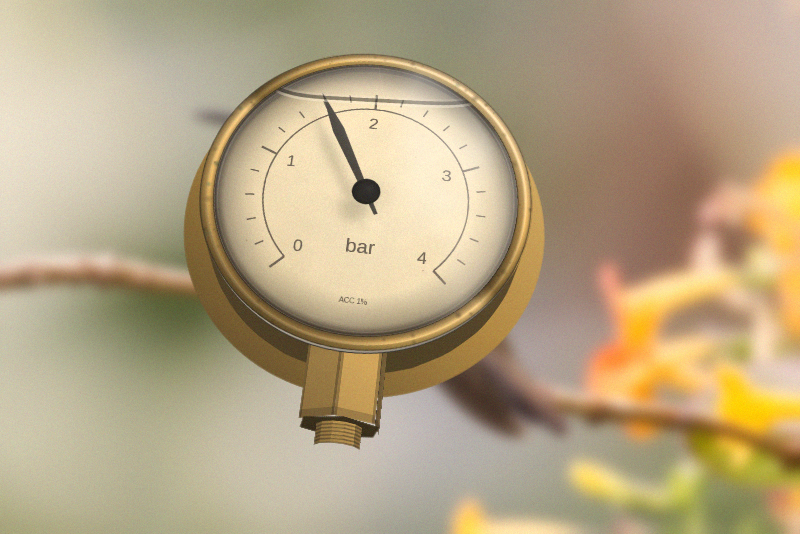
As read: {"value": 1.6, "unit": "bar"}
